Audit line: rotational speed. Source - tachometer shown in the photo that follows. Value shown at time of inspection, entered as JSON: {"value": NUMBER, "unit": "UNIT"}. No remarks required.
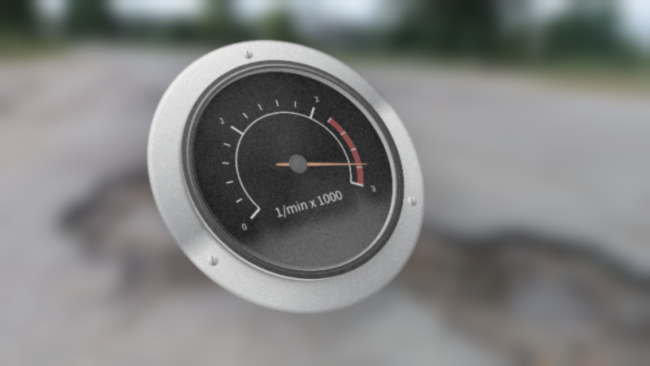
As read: {"value": 2800, "unit": "rpm"}
